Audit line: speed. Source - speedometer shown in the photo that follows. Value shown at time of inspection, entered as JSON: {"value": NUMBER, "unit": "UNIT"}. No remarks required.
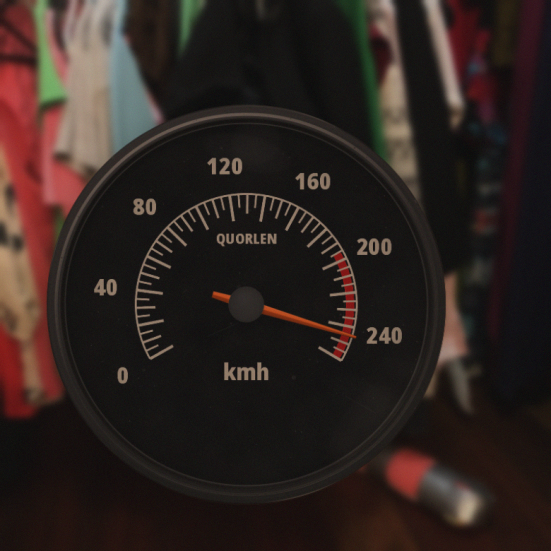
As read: {"value": 245, "unit": "km/h"}
